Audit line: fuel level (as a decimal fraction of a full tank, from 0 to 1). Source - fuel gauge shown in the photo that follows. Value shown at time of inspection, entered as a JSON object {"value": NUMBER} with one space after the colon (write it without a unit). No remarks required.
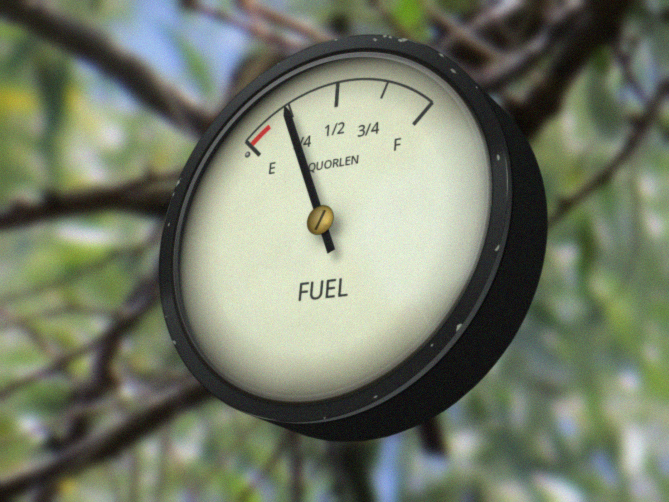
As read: {"value": 0.25}
